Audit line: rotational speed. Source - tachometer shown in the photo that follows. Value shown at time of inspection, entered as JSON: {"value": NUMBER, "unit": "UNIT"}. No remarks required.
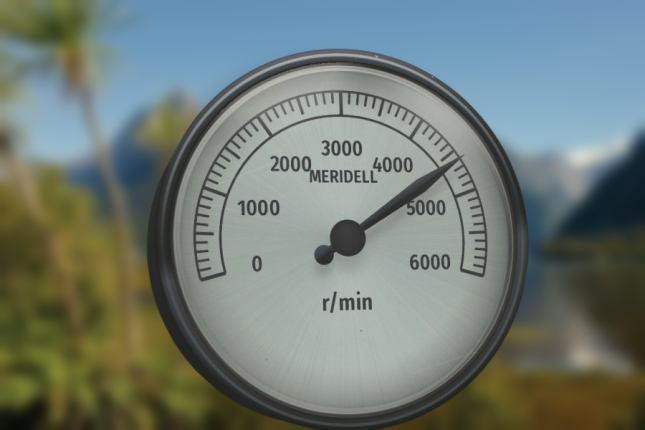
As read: {"value": 4600, "unit": "rpm"}
